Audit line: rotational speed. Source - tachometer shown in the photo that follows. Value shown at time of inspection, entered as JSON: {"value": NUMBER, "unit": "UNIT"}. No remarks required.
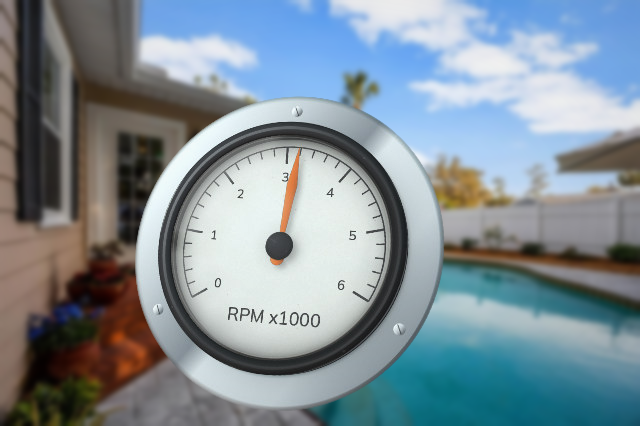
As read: {"value": 3200, "unit": "rpm"}
